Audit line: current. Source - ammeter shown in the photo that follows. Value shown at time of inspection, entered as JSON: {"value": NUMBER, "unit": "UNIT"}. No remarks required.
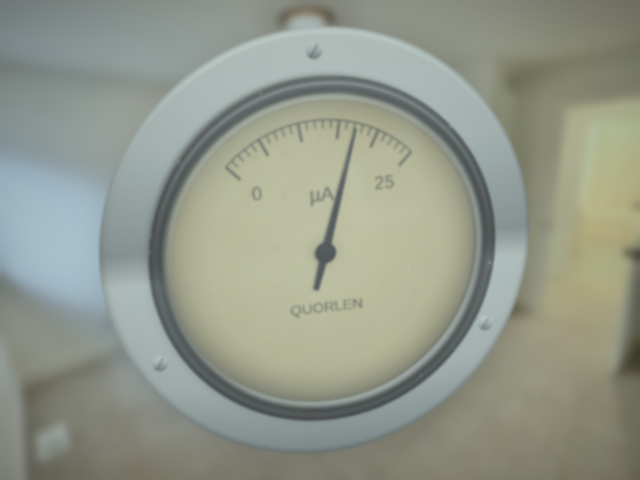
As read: {"value": 17, "unit": "µA"}
